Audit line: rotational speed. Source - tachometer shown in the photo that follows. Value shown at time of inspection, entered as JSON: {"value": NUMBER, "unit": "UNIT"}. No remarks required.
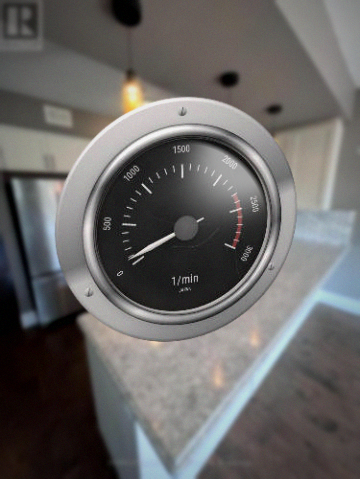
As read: {"value": 100, "unit": "rpm"}
